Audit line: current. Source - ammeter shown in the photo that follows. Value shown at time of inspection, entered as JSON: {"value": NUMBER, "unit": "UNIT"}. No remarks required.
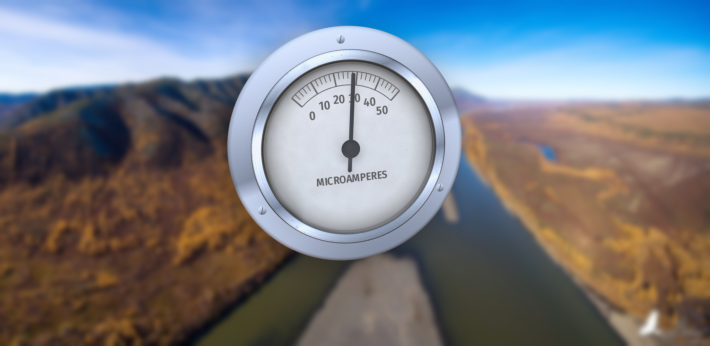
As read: {"value": 28, "unit": "µA"}
